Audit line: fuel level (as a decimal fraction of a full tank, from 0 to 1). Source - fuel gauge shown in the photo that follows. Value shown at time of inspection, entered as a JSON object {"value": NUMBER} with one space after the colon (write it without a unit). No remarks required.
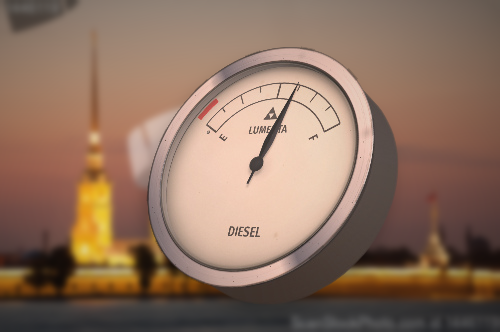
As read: {"value": 0.625}
